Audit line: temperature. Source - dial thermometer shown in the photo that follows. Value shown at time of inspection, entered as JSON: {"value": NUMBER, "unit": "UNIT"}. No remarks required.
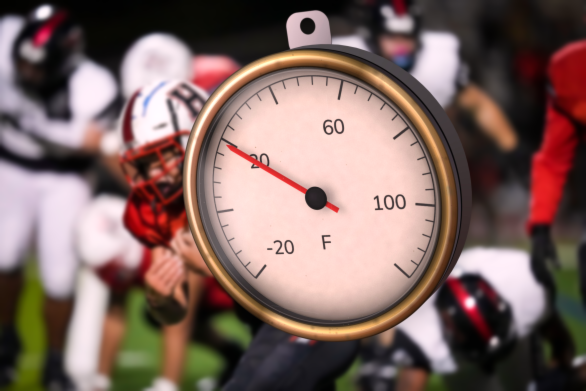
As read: {"value": 20, "unit": "°F"}
